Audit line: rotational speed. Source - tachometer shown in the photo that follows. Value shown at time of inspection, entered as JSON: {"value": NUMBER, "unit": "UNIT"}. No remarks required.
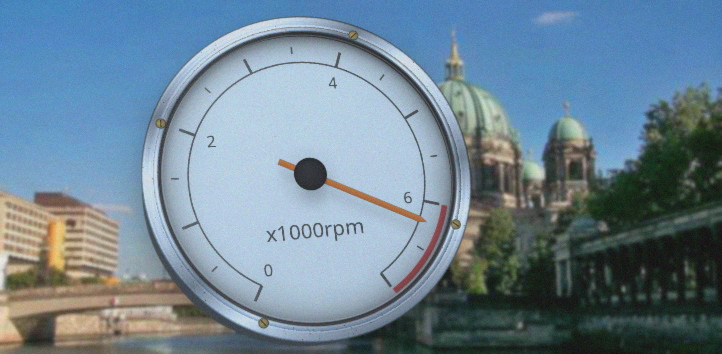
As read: {"value": 6250, "unit": "rpm"}
